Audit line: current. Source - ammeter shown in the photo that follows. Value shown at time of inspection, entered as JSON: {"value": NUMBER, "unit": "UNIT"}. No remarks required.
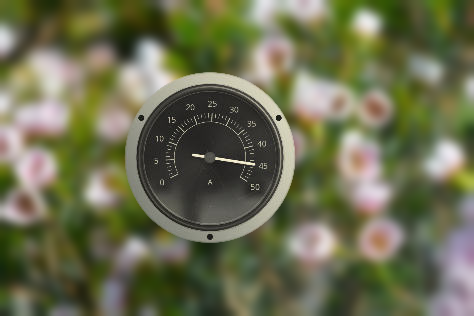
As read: {"value": 45, "unit": "A"}
